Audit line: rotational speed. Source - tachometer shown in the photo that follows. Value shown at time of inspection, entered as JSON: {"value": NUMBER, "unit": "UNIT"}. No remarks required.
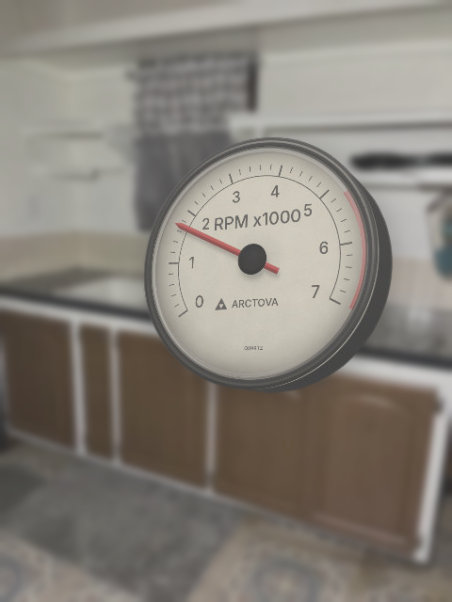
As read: {"value": 1700, "unit": "rpm"}
